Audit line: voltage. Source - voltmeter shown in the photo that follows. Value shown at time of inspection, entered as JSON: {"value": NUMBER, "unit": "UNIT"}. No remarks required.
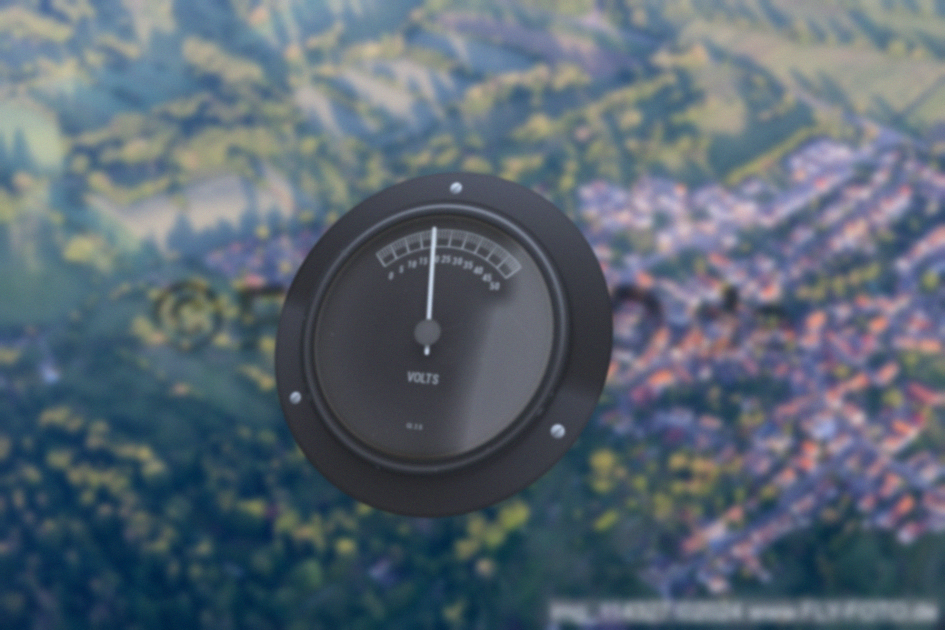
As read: {"value": 20, "unit": "V"}
